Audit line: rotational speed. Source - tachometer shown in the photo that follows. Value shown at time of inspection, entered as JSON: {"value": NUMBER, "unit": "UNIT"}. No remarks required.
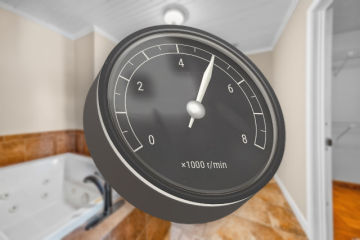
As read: {"value": 5000, "unit": "rpm"}
